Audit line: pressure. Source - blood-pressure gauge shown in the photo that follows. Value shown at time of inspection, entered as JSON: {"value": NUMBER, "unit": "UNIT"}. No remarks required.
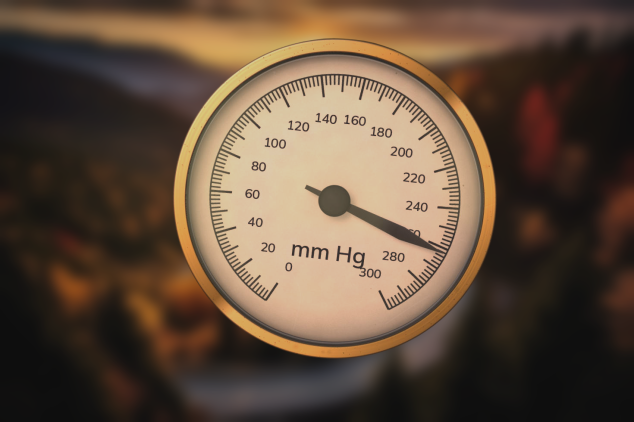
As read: {"value": 262, "unit": "mmHg"}
